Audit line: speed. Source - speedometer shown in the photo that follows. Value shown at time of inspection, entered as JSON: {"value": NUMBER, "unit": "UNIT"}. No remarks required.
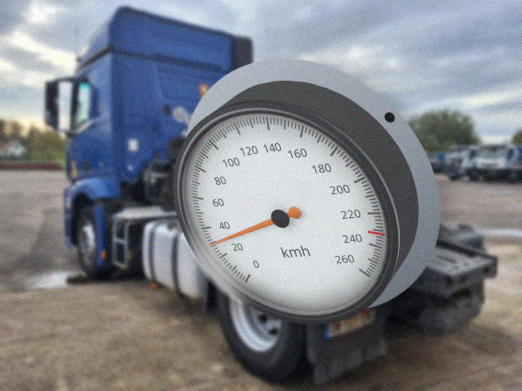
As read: {"value": 30, "unit": "km/h"}
